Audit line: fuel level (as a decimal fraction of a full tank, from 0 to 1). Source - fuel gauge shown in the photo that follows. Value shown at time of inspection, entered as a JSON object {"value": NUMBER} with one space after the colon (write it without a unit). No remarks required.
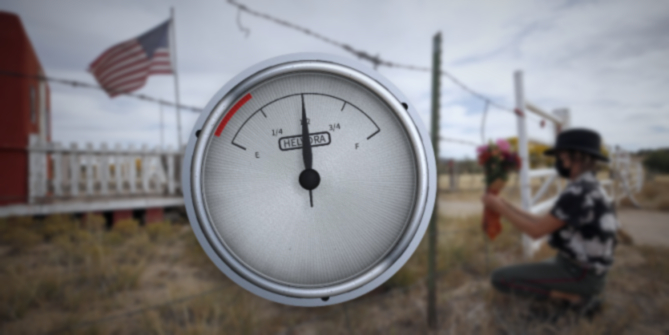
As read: {"value": 0.5}
